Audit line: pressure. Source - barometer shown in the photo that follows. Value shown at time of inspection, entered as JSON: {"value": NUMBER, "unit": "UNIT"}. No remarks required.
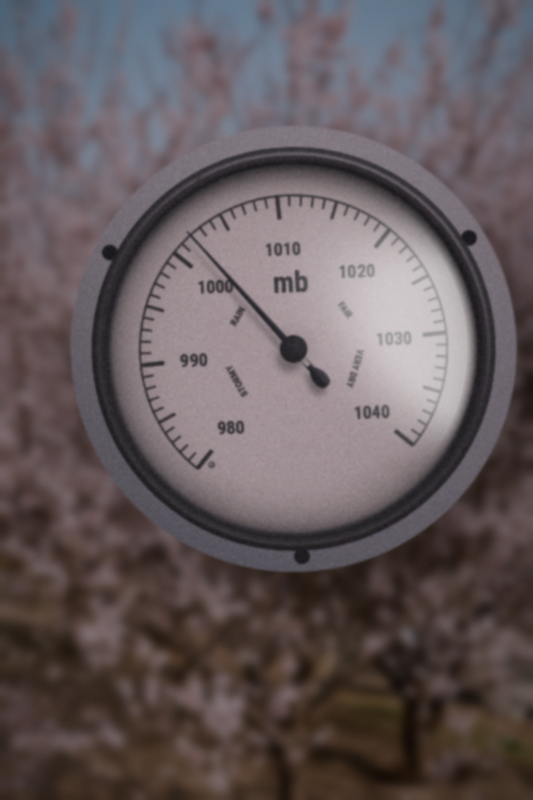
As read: {"value": 1002, "unit": "mbar"}
